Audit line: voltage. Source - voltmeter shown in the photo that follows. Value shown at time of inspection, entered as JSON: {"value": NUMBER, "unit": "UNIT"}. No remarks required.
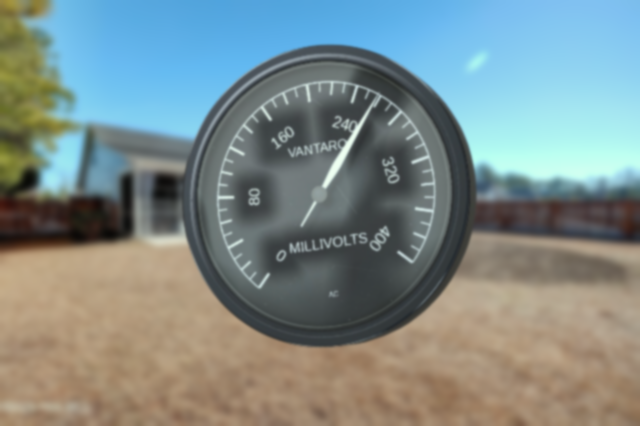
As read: {"value": 260, "unit": "mV"}
